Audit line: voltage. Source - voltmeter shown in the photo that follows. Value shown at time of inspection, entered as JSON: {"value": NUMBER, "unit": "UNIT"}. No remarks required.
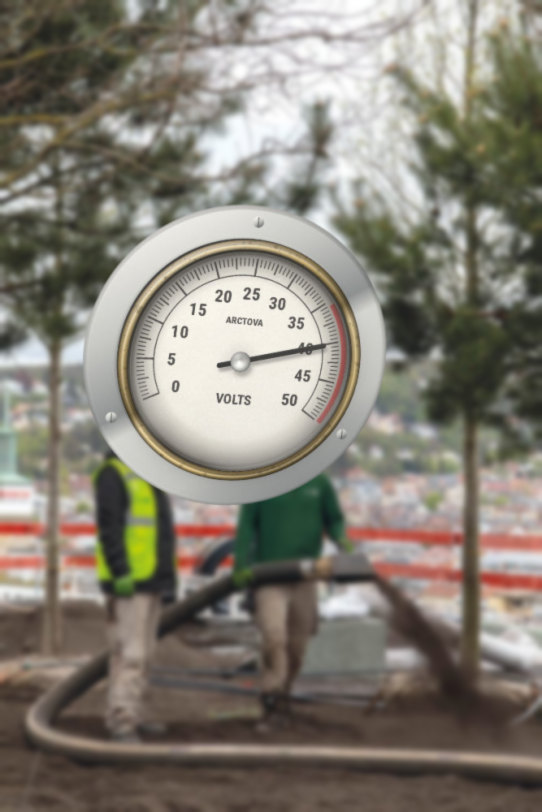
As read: {"value": 40, "unit": "V"}
